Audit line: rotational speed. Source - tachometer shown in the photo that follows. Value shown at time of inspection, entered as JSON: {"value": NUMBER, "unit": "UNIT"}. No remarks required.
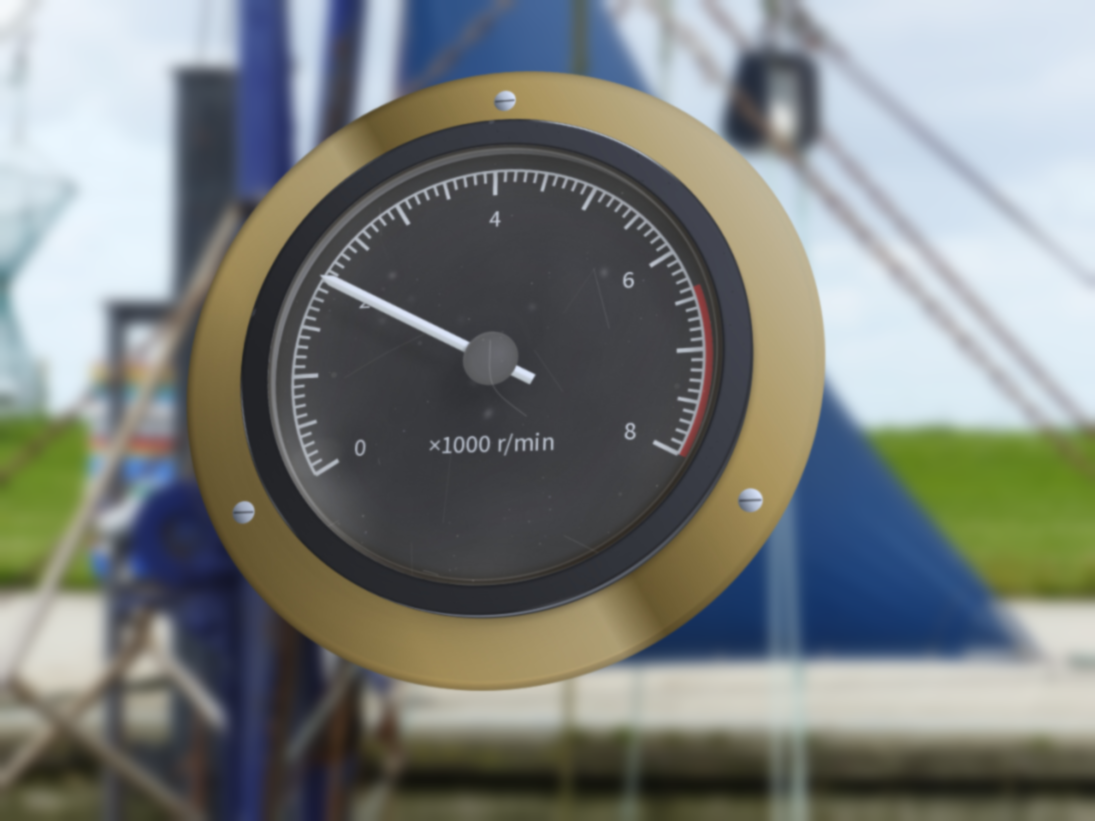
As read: {"value": 2000, "unit": "rpm"}
